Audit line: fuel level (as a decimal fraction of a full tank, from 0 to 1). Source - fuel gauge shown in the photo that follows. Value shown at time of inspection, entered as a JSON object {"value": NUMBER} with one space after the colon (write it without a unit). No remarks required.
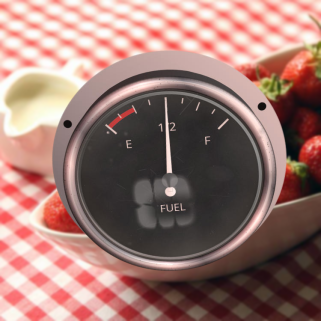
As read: {"value": 0.5}
